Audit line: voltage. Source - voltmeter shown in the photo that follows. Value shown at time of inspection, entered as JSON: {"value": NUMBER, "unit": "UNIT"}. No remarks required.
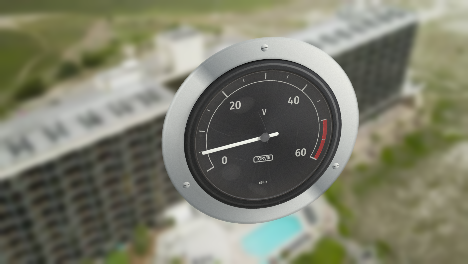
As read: {"value": 5, "unit": "V"}
